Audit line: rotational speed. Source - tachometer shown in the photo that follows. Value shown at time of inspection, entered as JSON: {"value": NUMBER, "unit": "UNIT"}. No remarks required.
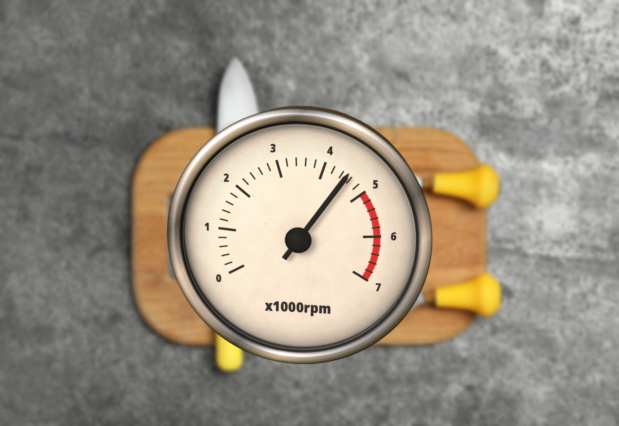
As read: {"value": 4500, "unit": "rpm"}
